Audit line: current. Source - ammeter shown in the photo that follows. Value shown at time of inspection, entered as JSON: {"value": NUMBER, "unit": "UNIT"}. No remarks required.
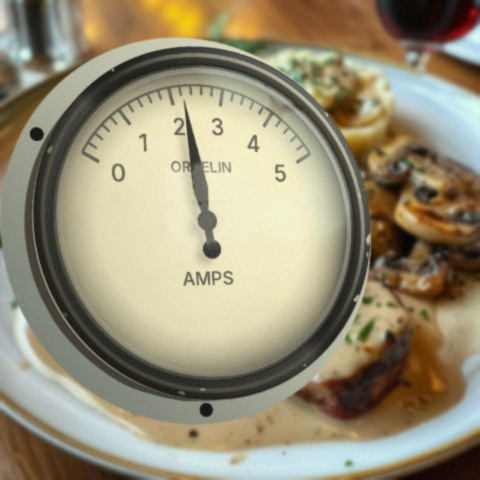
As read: {"value": 2.2, "unit": "A"}
